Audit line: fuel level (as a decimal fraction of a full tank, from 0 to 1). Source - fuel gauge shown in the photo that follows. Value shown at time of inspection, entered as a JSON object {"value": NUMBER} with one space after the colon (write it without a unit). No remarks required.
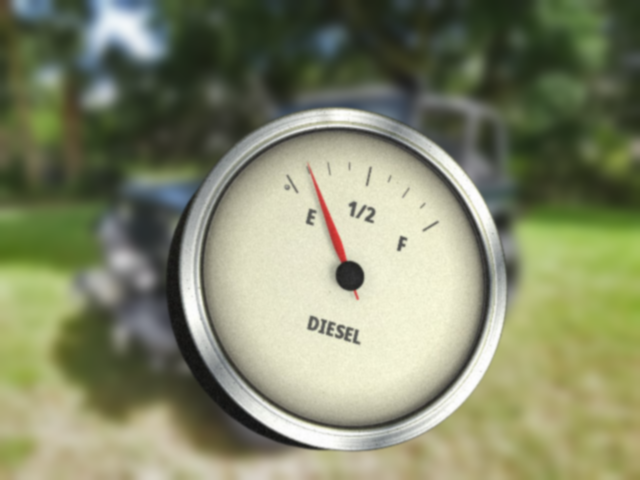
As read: {"value": 0.125}
